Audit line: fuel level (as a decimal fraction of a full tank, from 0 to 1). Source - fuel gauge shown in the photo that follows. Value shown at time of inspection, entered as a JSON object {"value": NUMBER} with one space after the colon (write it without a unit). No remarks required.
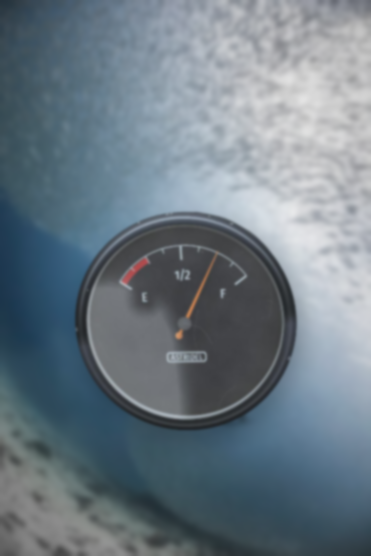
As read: {"value": 0.75}
